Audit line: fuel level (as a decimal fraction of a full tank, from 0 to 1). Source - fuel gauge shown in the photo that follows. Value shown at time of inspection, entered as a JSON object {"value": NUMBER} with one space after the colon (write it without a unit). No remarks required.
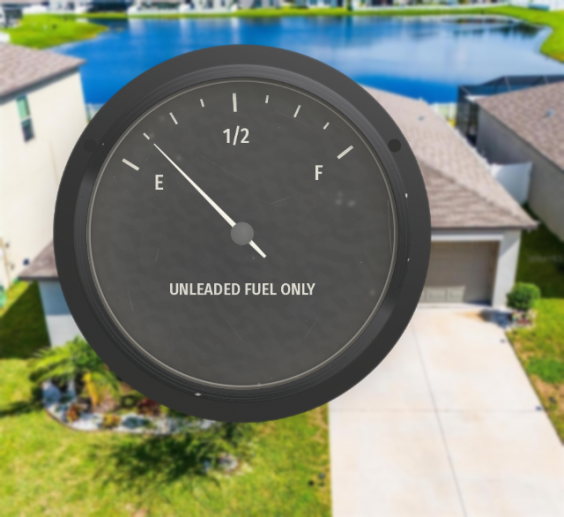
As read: {"value": 0.125}
